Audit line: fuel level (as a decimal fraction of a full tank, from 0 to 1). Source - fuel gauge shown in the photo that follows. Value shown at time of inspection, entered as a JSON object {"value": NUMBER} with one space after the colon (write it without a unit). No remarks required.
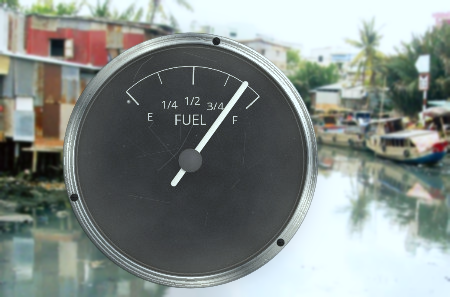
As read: {"value": 0.875}
